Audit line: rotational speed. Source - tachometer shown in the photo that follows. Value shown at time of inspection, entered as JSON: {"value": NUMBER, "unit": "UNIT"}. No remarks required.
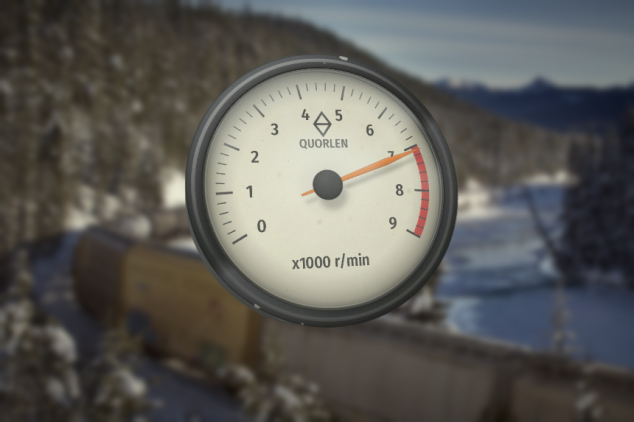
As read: {"value": 7100, "unit": "rpm"}
